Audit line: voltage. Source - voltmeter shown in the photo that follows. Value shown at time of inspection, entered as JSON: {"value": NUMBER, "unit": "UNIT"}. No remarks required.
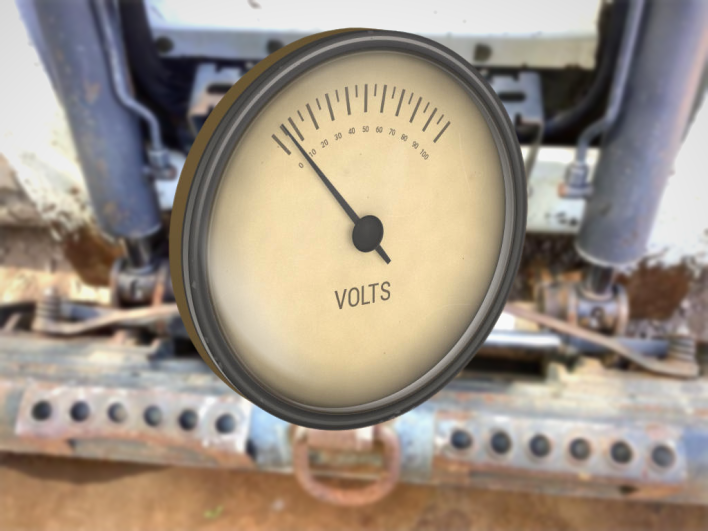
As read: {"value": 5, "unit": "V"}
